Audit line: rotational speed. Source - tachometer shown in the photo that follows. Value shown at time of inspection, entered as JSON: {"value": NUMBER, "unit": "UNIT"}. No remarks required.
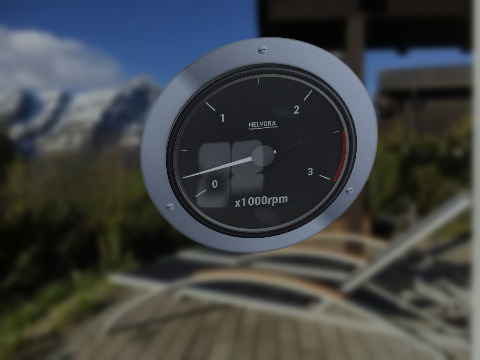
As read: {"value": 250, "unit": "rpm"}
